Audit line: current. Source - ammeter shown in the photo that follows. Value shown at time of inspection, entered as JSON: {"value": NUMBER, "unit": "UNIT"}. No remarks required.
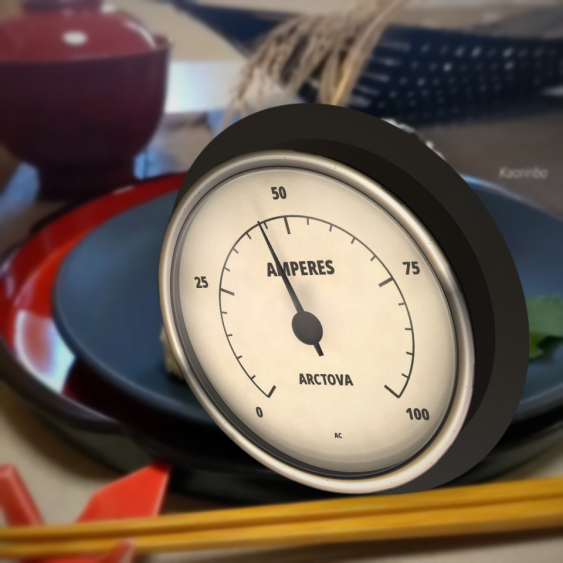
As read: {"value": 45, "unit": "A"}
